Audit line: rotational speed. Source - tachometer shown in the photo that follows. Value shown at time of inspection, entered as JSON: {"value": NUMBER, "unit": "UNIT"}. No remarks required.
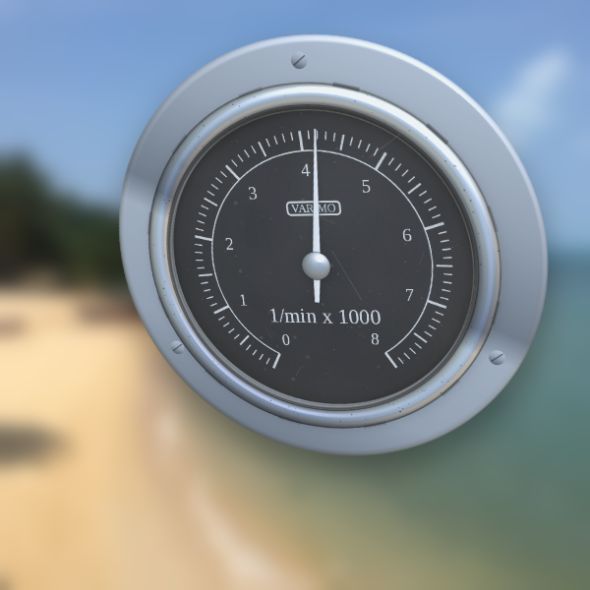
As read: {"value": 4200, "unit": "rpm"}
